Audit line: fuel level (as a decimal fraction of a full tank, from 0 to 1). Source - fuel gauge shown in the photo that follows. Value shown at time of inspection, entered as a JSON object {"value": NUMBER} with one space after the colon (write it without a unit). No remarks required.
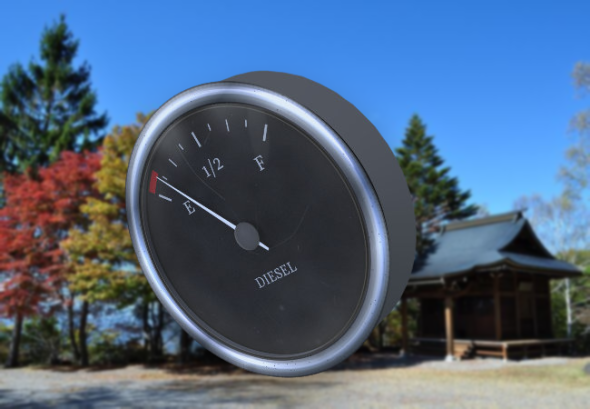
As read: {"value": 0.125}
